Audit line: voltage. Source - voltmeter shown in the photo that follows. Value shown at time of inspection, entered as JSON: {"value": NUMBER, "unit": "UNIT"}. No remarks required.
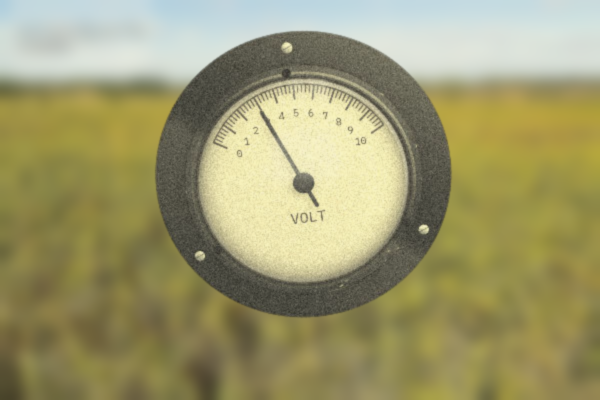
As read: {"value": 3, "unit": "V"}
